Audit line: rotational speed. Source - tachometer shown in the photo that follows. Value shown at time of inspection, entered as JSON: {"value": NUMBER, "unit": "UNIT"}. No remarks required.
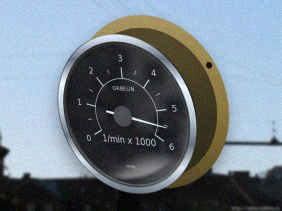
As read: {"value": 5500, "unit": "rpm"}
